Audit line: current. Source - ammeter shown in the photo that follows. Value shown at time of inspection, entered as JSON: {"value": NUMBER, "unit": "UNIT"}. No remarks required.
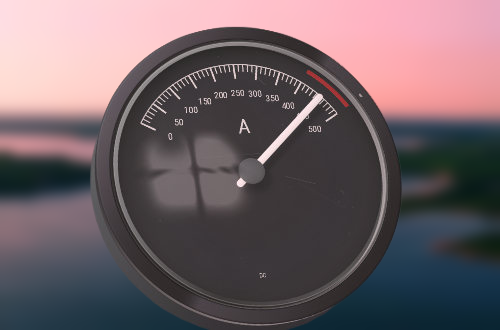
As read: {"value": 450, "unit": "A"}
